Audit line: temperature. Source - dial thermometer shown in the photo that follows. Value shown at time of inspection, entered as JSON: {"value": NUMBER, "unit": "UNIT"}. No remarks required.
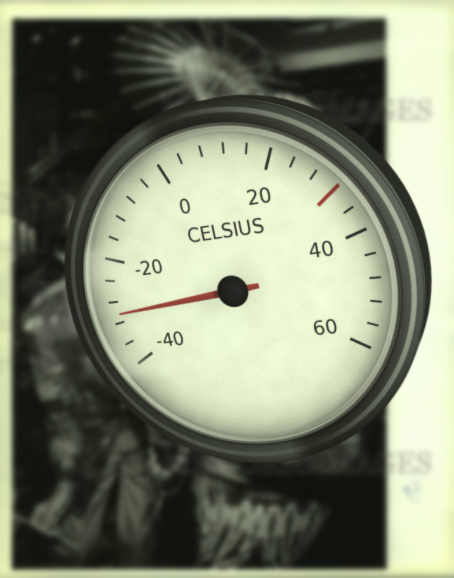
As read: {"value": -30, "unit": "°C"}
